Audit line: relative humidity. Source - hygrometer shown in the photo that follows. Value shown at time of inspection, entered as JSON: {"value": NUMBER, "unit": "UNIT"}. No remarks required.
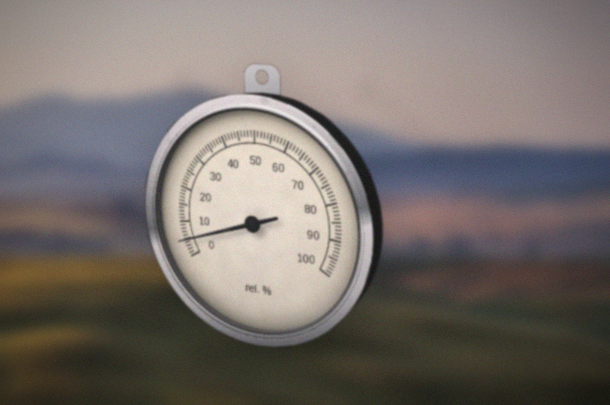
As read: {"value": 5, "unit": "%"}
